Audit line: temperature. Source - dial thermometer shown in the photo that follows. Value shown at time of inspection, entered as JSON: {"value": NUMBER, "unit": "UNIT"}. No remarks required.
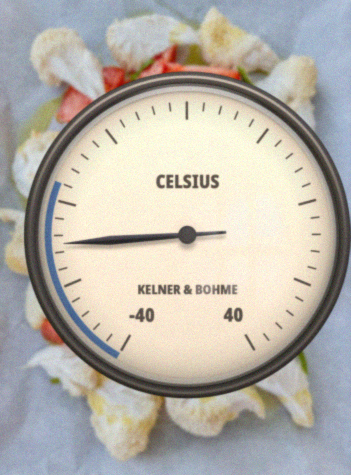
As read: {"value": -25, "unit": "°C"}
